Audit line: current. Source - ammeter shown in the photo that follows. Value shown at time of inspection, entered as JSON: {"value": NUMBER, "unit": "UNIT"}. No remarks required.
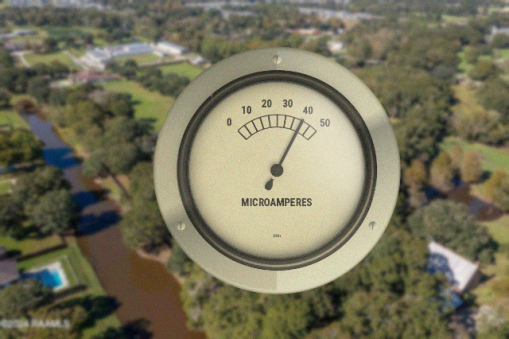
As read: {"value": 40, "unit": "µA"}
